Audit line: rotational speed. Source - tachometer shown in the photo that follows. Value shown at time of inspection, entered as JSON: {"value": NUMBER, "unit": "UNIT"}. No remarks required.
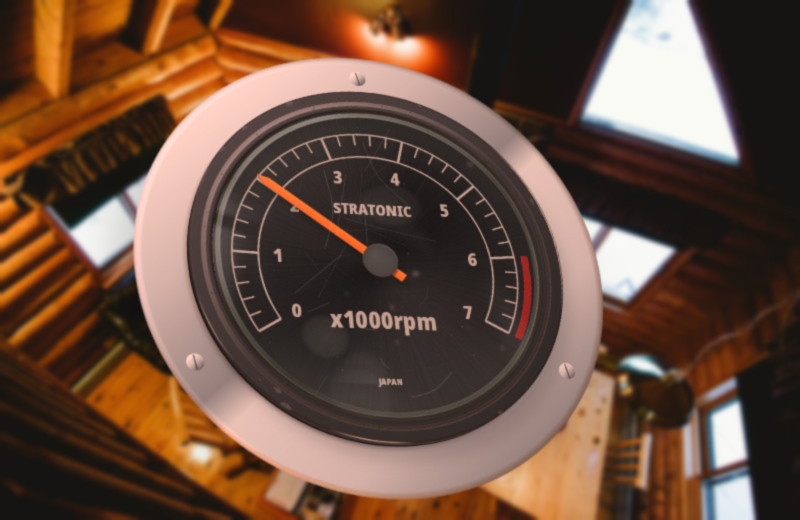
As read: {"value": 2000, "unit": "rpm"}
